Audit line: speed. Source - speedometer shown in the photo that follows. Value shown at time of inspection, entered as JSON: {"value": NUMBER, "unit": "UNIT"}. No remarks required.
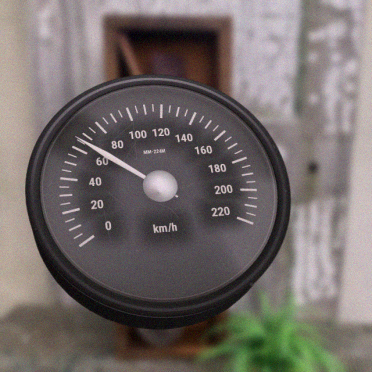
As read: {"value": 65, "unit": "km/h"}
